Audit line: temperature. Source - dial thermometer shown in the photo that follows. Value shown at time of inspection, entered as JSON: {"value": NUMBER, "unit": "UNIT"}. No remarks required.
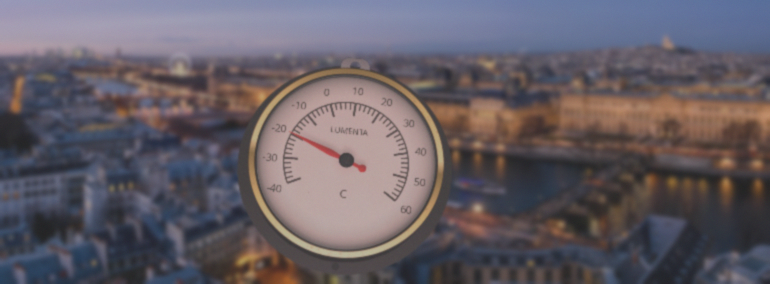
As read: {"value": -20, "unit": "°C"}
